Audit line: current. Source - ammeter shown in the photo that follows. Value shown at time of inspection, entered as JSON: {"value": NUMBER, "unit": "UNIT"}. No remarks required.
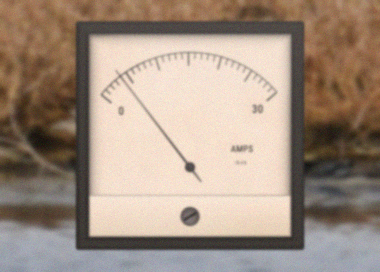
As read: {"value": 4, "unit": "A"}
